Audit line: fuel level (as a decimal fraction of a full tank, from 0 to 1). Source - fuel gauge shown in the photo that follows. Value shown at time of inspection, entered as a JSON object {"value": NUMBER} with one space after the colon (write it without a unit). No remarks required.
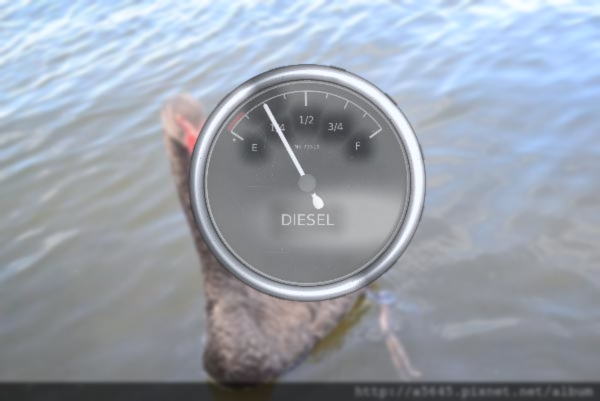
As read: {"value": 0.25}
